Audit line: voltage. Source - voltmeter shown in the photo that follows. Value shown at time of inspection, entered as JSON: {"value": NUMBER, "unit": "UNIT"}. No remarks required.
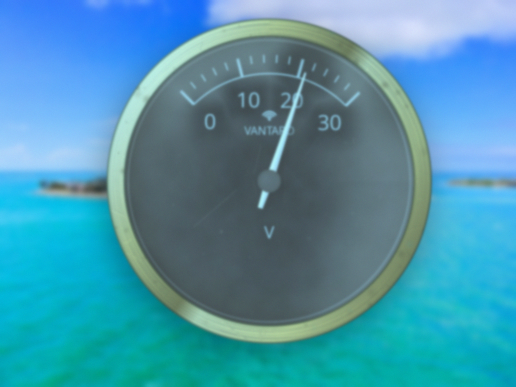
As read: {"value": 21, "unit": "V"}
